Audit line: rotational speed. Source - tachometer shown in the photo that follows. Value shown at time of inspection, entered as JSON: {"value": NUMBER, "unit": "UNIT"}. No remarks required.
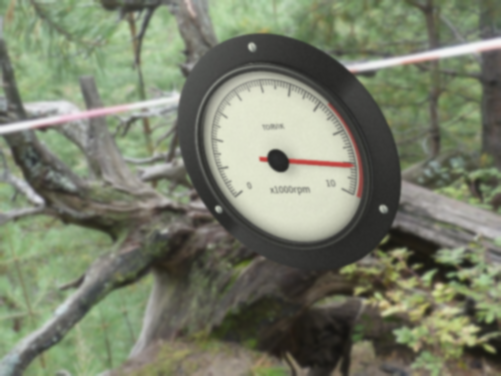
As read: {"value": 9000, "unit": "rpm"}
